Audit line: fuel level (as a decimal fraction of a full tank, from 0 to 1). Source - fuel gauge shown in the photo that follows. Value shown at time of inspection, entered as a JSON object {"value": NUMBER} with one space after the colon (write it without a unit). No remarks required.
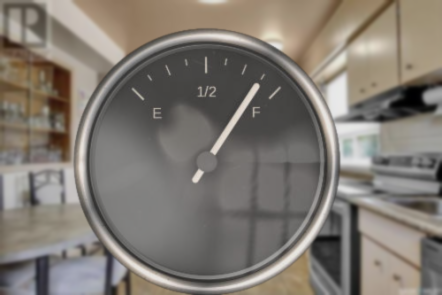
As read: {"value": 0.875}
